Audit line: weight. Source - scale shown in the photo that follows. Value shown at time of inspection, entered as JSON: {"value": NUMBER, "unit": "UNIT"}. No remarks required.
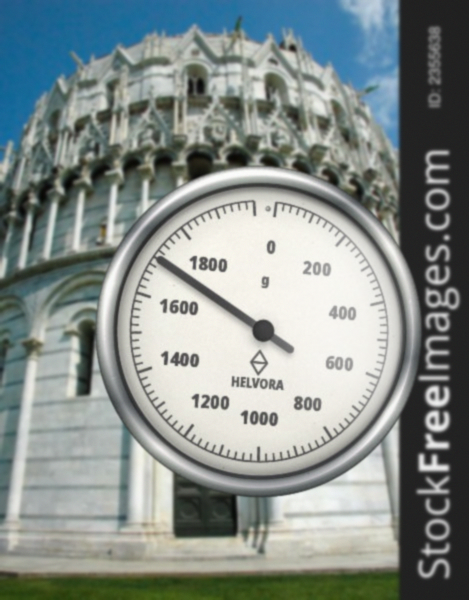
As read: {"value": 1700, "unit": "g"}
